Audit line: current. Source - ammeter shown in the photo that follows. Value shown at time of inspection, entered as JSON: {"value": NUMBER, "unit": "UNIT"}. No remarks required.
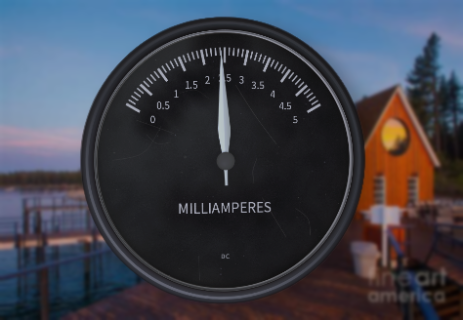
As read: {"value": 2.4, "unit": "mA"}
